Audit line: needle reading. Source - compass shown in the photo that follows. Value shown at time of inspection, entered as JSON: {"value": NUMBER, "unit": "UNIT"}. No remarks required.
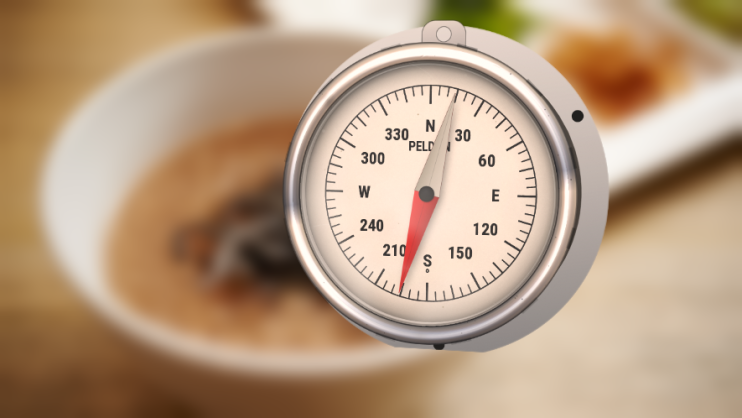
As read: {"value": 195, "unit": "°"}
